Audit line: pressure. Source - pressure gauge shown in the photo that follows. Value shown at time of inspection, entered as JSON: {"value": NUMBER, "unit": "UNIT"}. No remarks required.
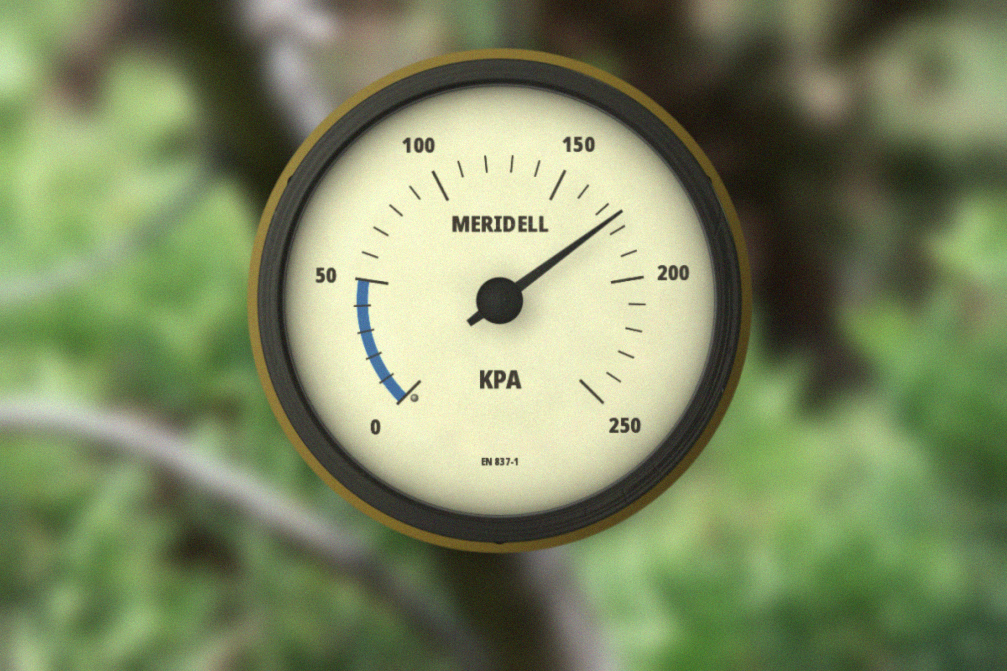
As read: {"value": 175, "unit": "kPa"}
